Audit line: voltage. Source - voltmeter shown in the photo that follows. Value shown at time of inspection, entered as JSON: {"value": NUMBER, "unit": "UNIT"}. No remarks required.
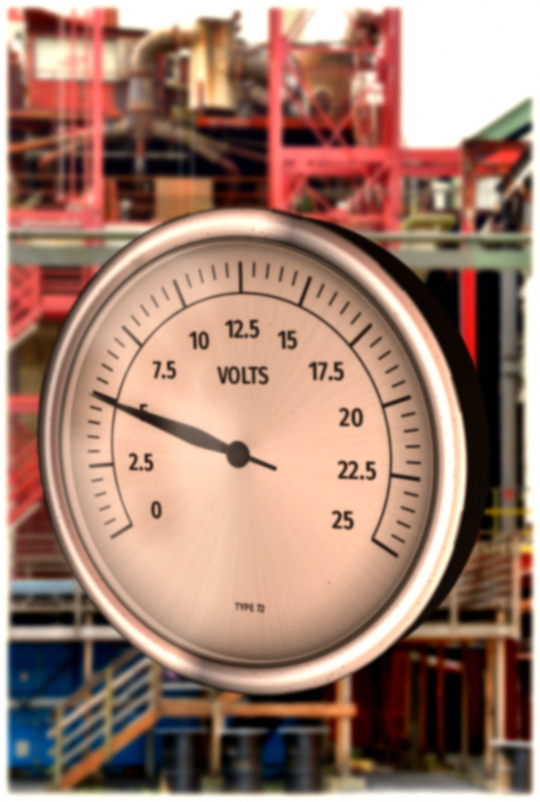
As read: {"value": 5, "unit": "V"}
